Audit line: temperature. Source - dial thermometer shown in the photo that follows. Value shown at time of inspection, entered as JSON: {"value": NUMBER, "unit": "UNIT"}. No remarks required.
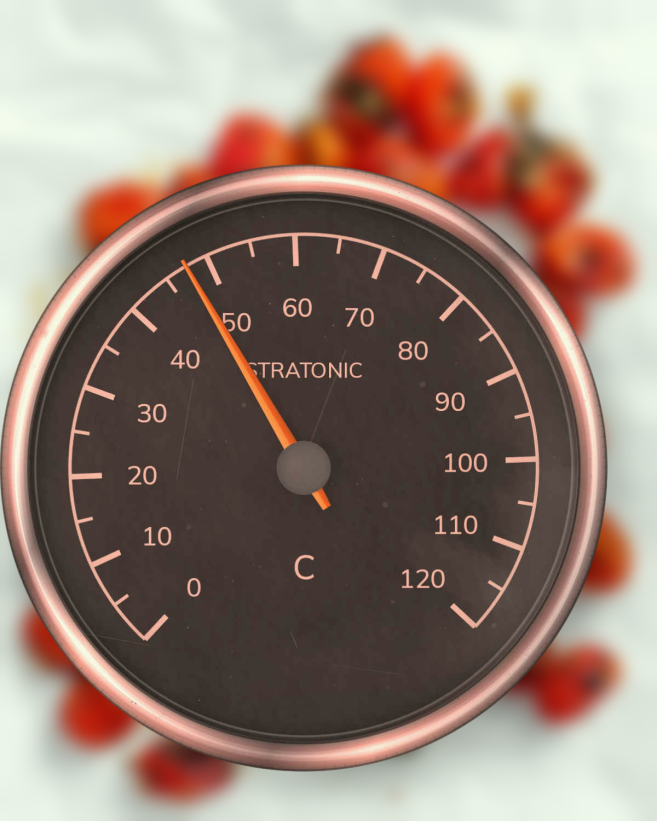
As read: {"value": 47.5, "unit": "°C"}
